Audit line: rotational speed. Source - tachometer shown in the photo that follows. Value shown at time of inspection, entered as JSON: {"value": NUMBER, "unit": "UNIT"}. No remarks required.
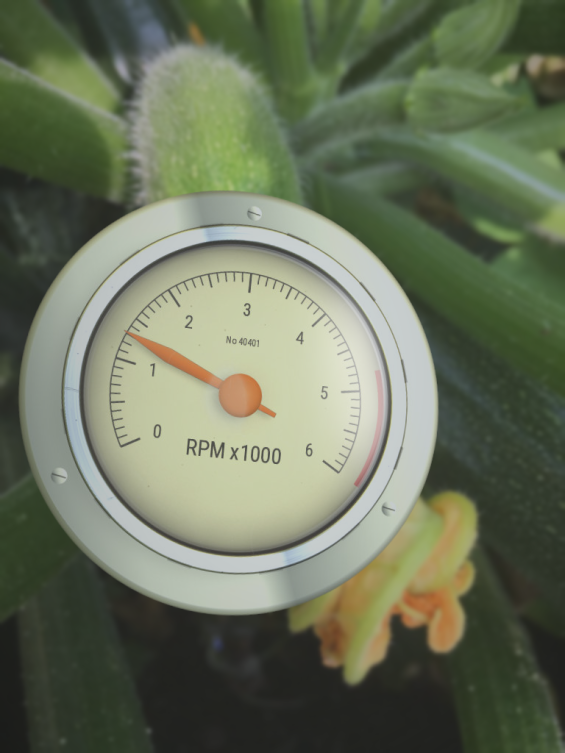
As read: {"value": 1300, "unit": "rpm"}
